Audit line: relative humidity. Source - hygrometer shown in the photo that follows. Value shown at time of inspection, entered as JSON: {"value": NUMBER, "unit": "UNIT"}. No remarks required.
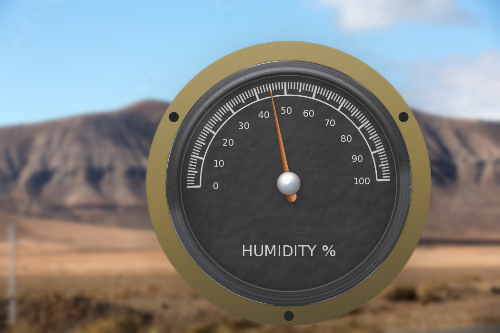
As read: {"value": 45, "unit": "%"}
